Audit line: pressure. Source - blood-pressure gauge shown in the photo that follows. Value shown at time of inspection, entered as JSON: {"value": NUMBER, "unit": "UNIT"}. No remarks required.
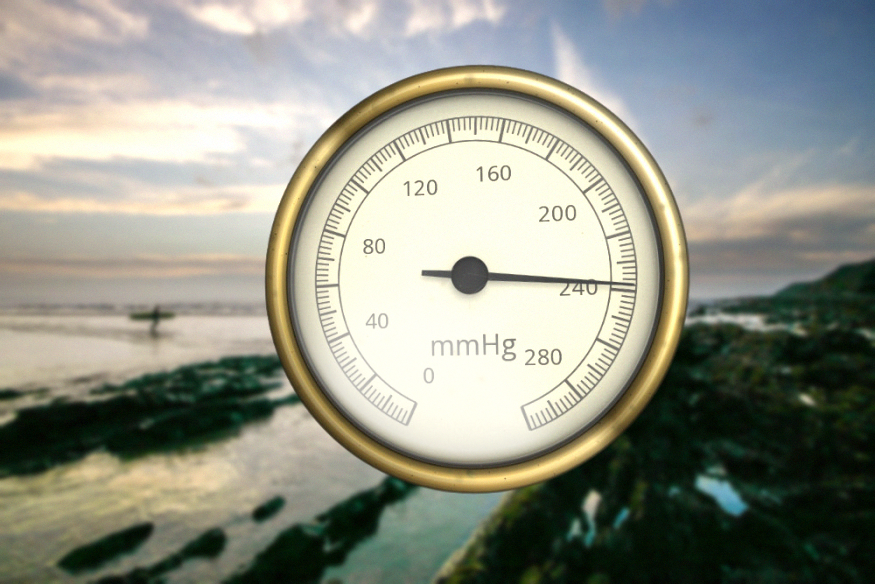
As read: {"value": 238, "unit": "mmHg"}
